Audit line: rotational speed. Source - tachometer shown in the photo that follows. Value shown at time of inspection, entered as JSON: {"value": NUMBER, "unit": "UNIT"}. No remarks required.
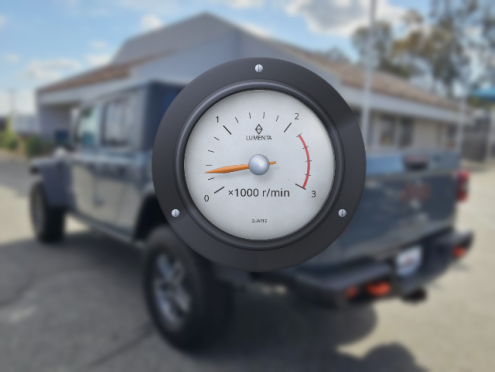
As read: {"value": 300, "unit": "rpm"}
